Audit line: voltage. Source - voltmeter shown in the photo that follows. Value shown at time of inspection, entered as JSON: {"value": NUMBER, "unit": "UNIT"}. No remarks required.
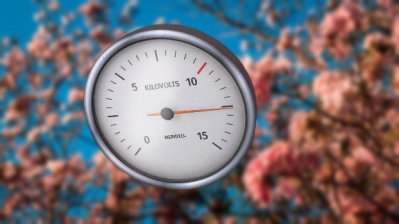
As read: {"value": 12.5, "unit": "kV"}
